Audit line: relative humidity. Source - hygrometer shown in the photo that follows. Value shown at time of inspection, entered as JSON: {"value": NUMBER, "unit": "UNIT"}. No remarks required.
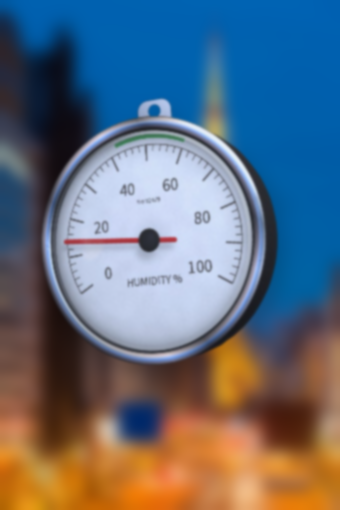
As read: {"value": 14, "unit": "%"}
